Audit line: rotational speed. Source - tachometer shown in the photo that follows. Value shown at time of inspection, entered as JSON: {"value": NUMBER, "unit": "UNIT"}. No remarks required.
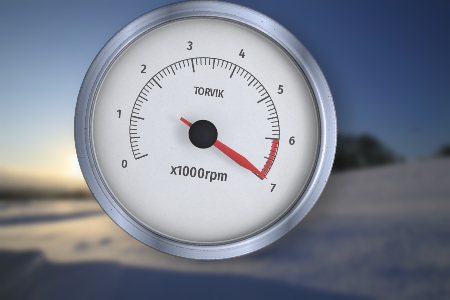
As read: {"value": 6900, "unit": "rpm"}
